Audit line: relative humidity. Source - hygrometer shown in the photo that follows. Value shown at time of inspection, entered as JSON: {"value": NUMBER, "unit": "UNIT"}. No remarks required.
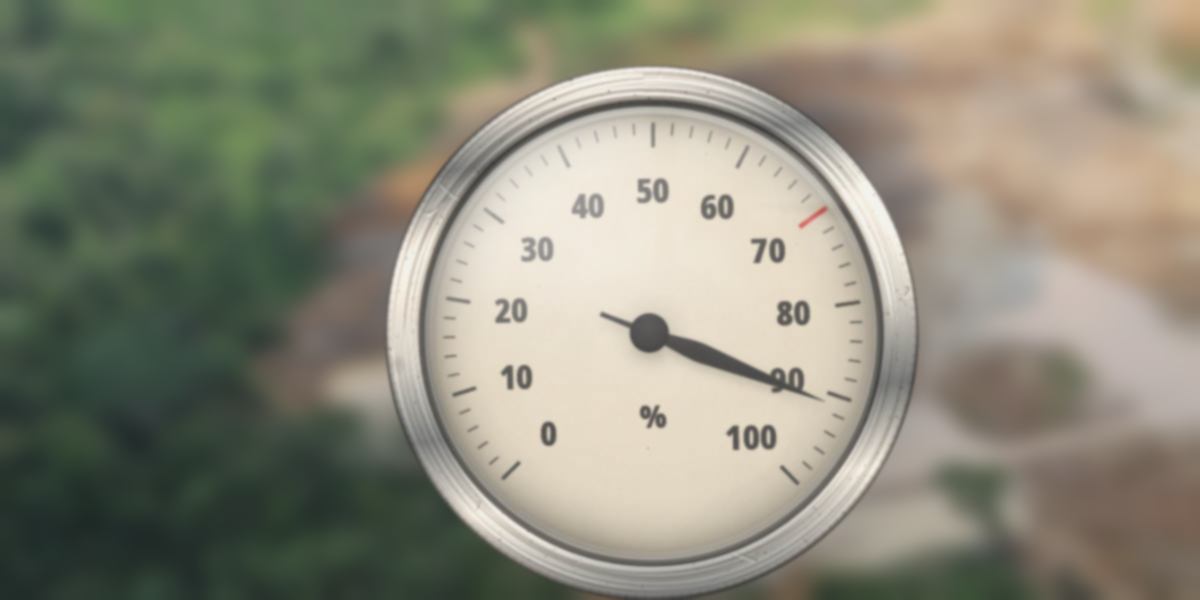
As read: {"value": 91, "unit": "%"}
